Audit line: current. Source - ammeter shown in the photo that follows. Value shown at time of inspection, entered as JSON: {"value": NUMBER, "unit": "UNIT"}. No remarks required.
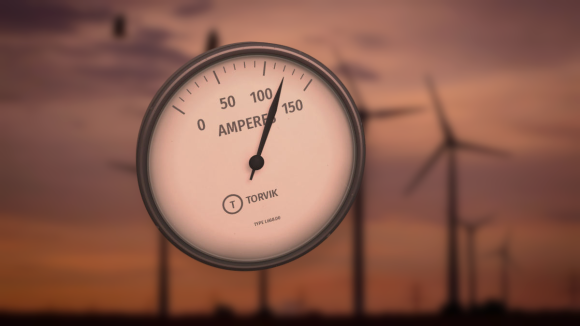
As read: {"value": 120, "unit": "A"}
